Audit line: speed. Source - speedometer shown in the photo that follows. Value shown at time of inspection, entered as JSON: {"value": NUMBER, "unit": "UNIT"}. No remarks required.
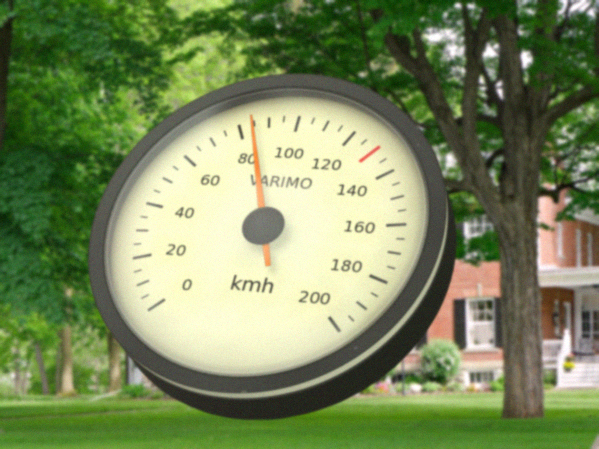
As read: {"value": 85, "unit": "km/h"}
